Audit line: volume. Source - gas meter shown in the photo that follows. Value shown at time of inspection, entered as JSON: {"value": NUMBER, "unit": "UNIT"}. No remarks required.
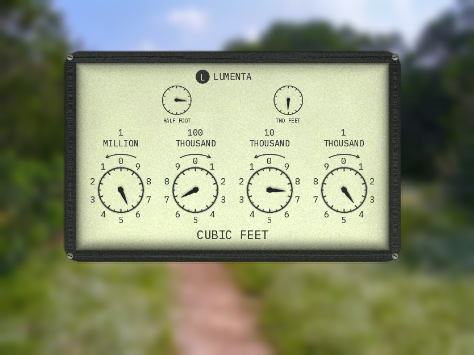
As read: {"value": 567400, "unit": "ft³"}
